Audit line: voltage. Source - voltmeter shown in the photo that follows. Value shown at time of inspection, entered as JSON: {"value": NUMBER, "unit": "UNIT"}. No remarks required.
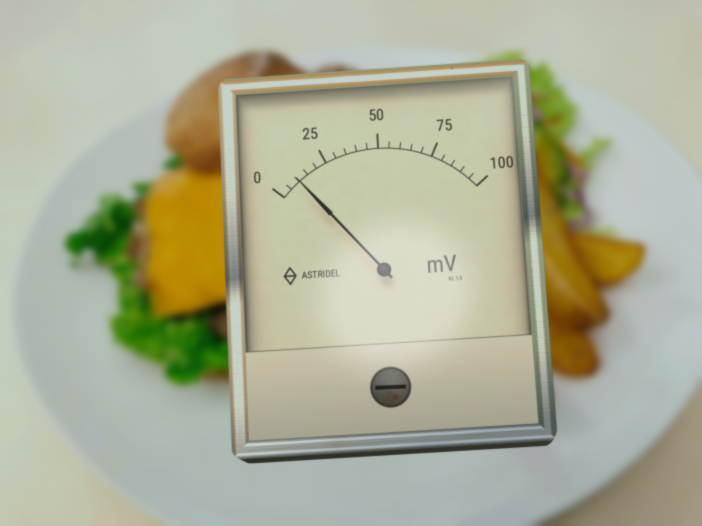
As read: {"value": 10, "unit": "mV"}
